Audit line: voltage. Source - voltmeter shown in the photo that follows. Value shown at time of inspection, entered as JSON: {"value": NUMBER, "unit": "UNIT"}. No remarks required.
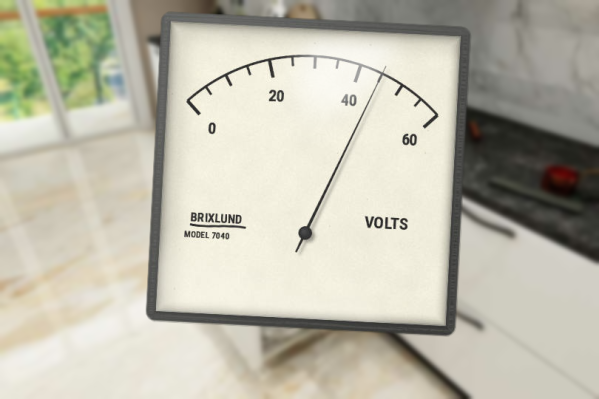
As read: {"value": 45, "unit": "V"}
